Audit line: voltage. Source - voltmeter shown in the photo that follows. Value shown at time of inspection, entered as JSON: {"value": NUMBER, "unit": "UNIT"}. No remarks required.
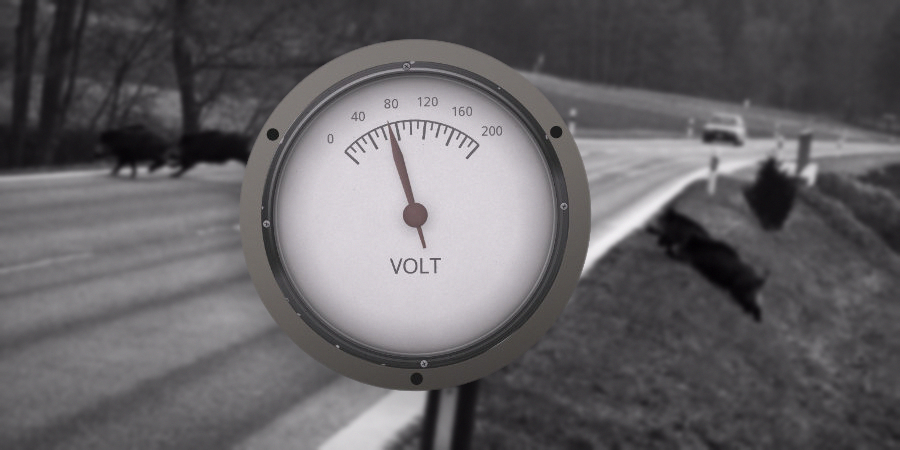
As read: {"value": 70, "unit": "V"}
